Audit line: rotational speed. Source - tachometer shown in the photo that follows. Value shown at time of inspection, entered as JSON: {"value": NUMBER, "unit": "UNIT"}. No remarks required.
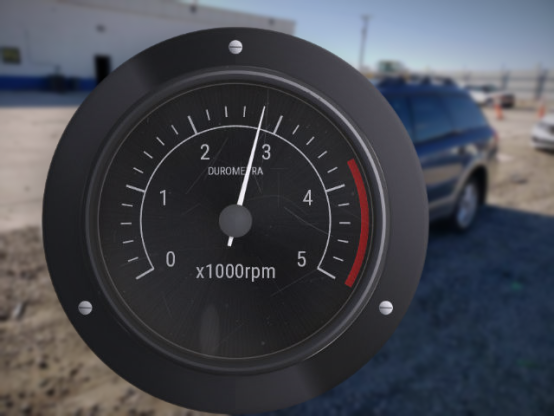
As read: {"value": 2800, "unit": "rpm"}
